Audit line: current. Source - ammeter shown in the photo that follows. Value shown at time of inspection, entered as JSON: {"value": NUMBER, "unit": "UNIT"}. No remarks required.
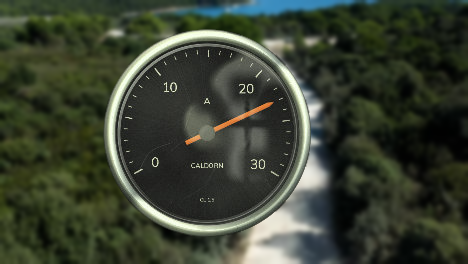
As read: {"value": 23, "unit": "A"}
